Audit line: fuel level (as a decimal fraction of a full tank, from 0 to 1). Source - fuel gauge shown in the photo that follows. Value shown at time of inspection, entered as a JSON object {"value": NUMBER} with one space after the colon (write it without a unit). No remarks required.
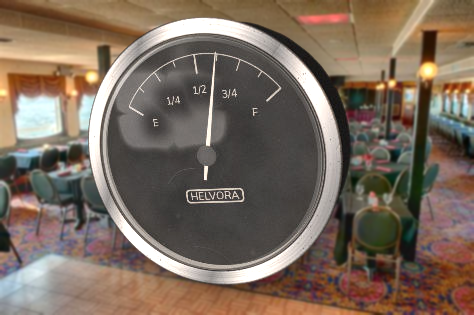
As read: {"value": 0.625}
